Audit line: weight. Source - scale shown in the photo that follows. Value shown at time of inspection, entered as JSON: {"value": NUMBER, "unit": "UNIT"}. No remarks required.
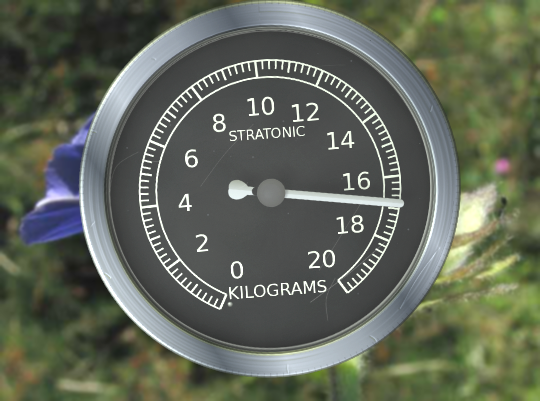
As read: {"value": 16.8, "unit": "kg"}
